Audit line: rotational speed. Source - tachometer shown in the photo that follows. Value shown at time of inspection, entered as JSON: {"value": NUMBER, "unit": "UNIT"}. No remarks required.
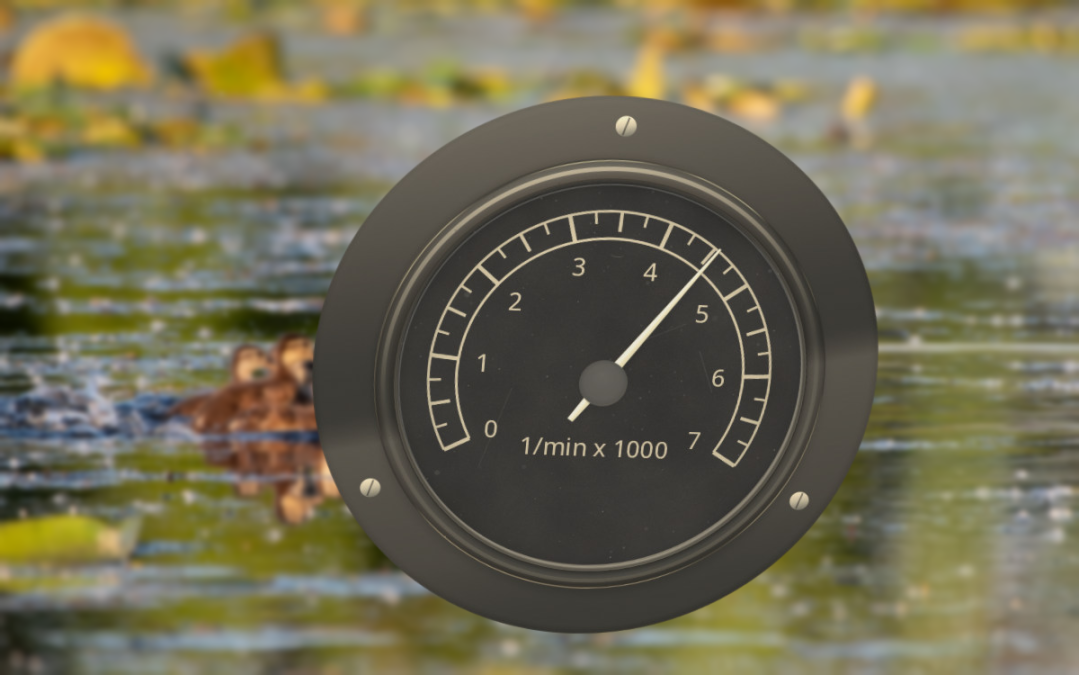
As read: {"value": 4500, "unit": "rpm"}
